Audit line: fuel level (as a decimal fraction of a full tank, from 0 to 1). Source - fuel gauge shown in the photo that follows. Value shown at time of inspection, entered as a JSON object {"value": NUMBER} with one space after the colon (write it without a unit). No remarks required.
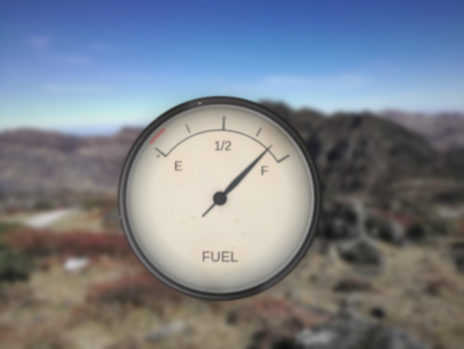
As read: {"value": 0.875}
